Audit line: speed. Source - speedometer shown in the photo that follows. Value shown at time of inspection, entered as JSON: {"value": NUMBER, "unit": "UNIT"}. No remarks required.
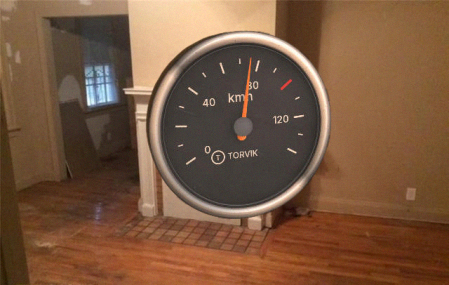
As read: {"value": 75, "unit": "km/h"}
